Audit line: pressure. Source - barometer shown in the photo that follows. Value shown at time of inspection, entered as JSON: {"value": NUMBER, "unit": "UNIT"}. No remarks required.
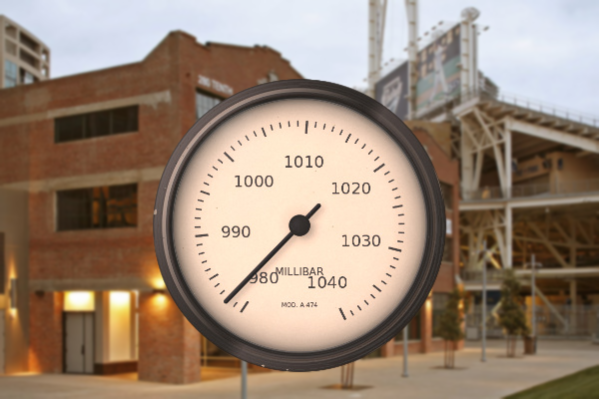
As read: {"value": 982, "unit": "mbar"}
